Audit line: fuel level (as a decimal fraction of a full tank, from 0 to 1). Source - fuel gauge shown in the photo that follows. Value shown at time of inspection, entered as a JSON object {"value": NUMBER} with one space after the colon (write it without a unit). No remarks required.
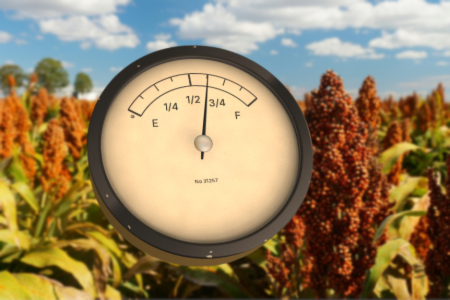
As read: {"value": 0.625}
